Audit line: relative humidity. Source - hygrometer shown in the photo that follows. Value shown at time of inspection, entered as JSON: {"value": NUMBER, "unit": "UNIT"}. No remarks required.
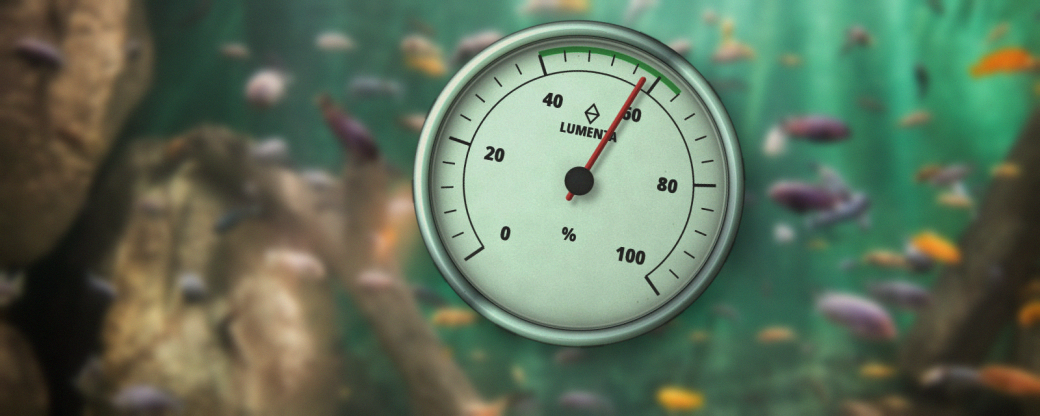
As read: {"value": 58, "unit": "%"}
